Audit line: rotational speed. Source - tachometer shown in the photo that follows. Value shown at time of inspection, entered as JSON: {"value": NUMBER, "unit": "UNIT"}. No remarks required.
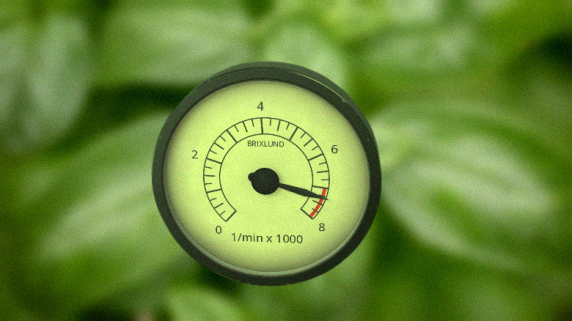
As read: {"value": 7250, "unit": "rpm"}
